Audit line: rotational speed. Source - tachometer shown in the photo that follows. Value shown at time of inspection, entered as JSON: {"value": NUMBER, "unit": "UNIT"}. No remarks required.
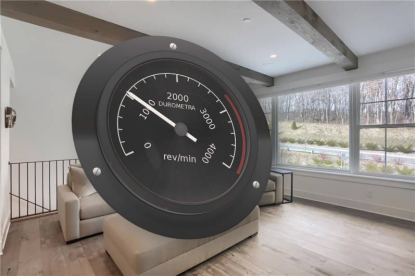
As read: {"value": 1000, "unit": "rpm"}
